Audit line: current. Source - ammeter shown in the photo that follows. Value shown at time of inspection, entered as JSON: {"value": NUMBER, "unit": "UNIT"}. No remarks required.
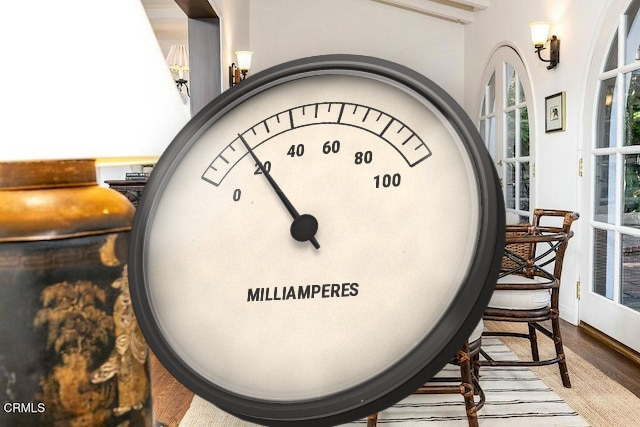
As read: {"value": 20, "unit": "mA"}
